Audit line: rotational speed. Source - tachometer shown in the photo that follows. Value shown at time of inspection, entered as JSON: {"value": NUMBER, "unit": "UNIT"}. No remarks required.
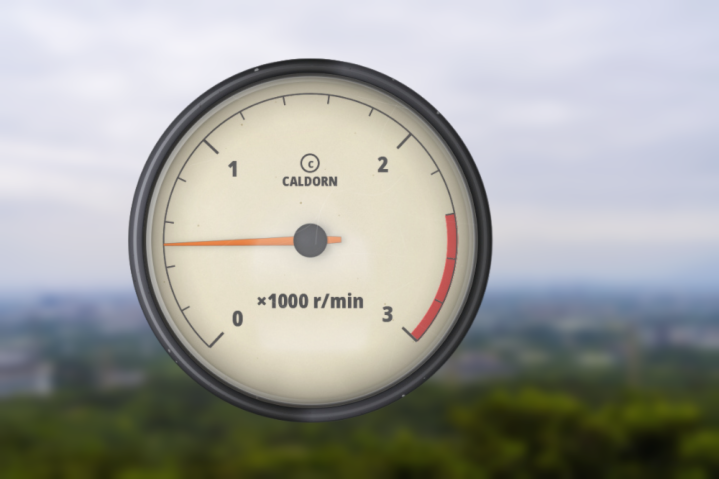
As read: {"value": 500, "unit": "rpm"}
